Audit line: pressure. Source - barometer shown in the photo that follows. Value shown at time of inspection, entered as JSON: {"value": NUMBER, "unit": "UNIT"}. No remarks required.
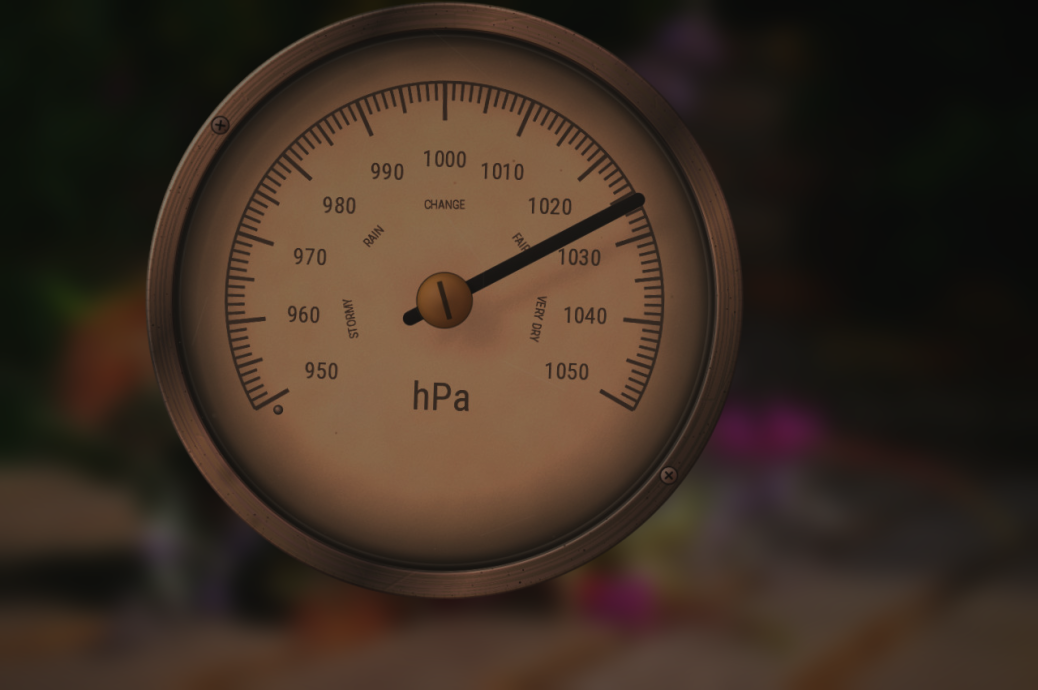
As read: {"value": 1026, "unit": "hPa"}
